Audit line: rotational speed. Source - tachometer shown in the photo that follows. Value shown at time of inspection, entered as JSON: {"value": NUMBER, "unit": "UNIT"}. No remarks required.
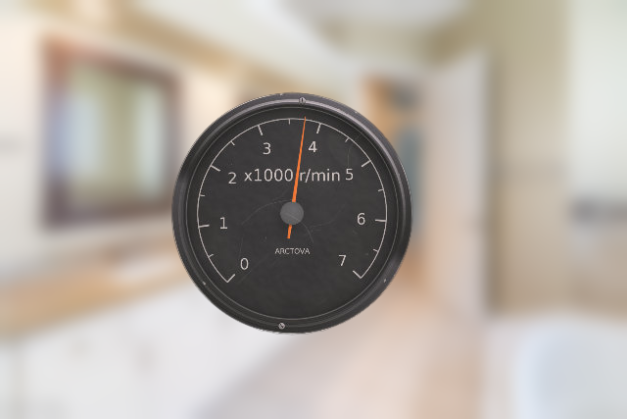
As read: {"value": 3750, "unit": "rpm"}
